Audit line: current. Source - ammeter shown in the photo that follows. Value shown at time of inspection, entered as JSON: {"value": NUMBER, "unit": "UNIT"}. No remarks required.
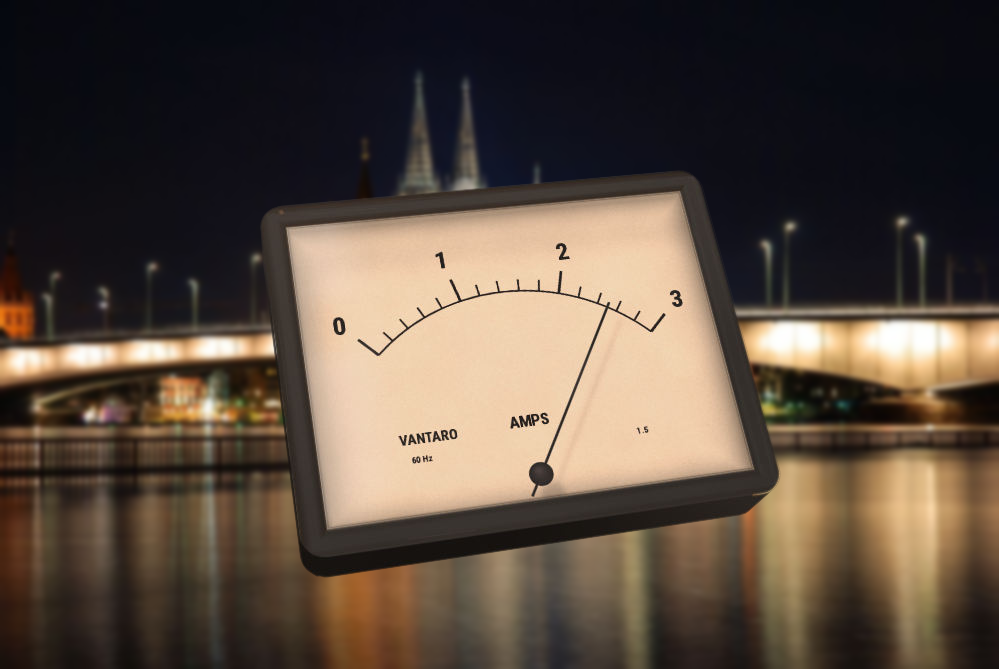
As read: {"value": 2.5, "unit": "A"}
